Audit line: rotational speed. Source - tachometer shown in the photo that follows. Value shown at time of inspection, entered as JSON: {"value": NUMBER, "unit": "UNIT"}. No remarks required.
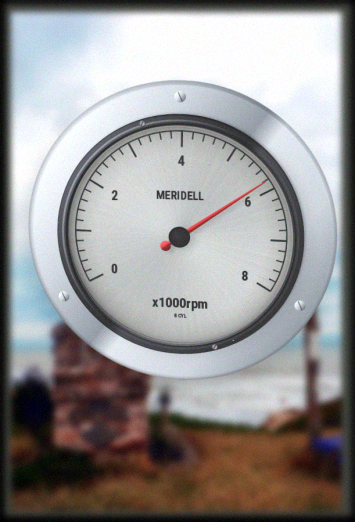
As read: {"value": 5800, "unit": "rpm"}
